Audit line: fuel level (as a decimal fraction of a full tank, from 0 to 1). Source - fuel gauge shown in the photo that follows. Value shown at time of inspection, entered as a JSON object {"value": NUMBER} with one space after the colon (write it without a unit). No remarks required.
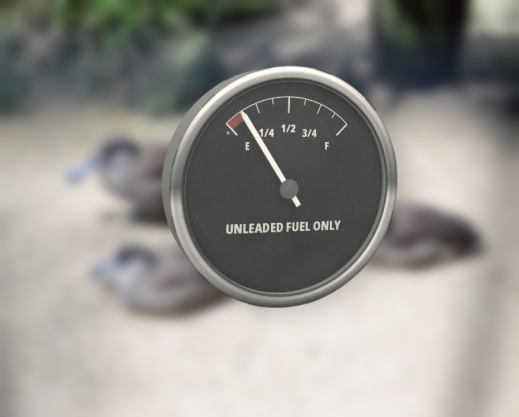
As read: {"value": 0.125}
